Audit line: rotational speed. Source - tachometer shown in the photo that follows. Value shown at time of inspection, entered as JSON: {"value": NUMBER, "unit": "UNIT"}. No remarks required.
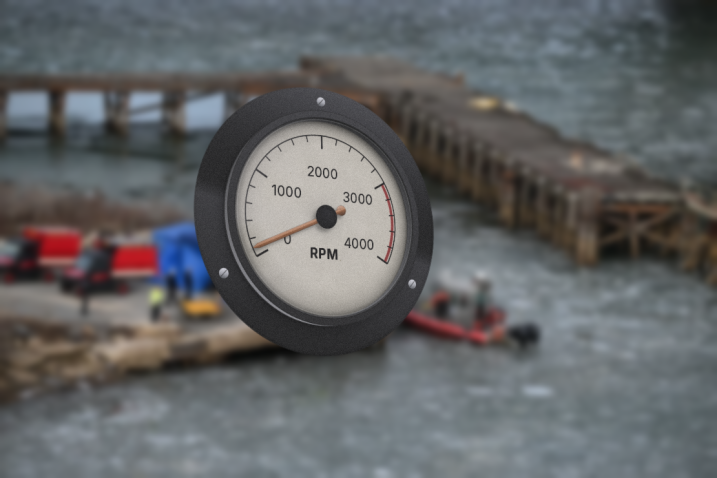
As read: {"value": 100, "unit": "rpm"}
